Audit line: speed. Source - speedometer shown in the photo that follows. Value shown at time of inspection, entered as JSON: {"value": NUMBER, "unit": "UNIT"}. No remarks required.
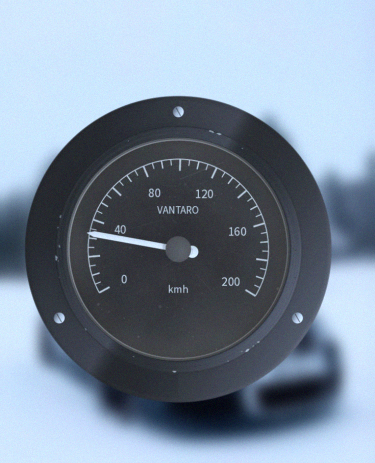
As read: {"value": 32.5, "unit": "km/h"}
